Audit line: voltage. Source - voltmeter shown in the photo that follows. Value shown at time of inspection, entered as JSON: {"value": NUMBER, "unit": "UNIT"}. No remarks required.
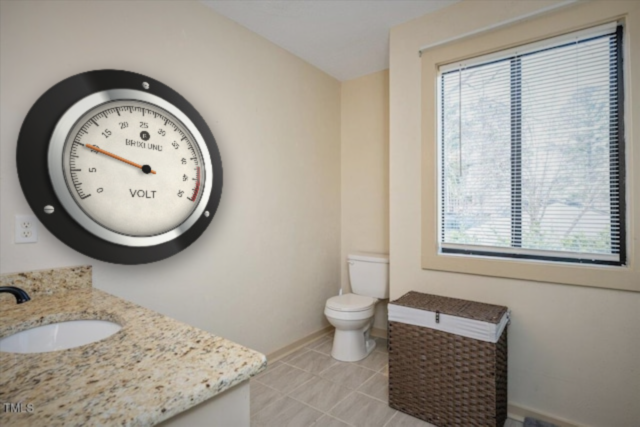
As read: {"value": 10, "unit": "V"}
